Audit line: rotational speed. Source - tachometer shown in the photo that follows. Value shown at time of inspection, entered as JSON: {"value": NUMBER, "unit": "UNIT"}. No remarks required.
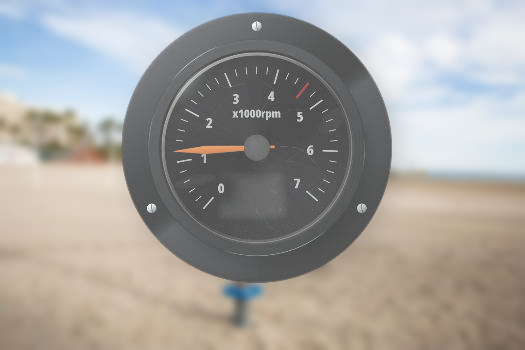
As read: {"value": 1200, "unit": "rpm"}
